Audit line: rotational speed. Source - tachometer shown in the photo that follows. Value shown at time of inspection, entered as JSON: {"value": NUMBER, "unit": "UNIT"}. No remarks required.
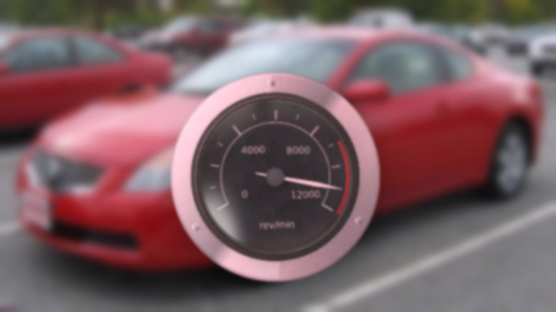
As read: {"value": 11000, "unit": "rpm"}
